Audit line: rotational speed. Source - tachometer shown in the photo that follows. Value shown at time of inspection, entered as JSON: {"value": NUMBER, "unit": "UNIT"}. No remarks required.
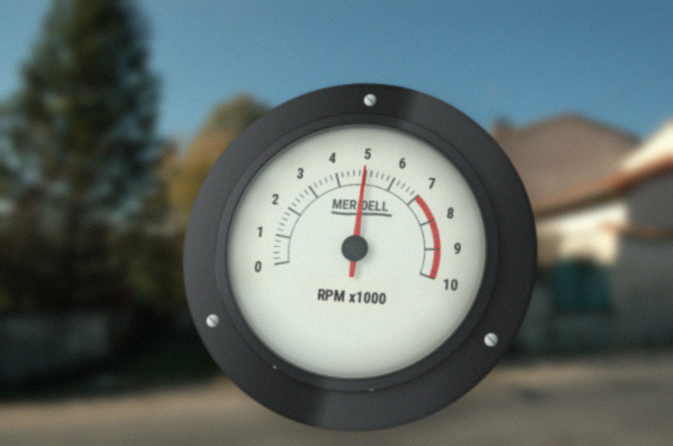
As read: {"value": 5000, "unit": "rpm"}
